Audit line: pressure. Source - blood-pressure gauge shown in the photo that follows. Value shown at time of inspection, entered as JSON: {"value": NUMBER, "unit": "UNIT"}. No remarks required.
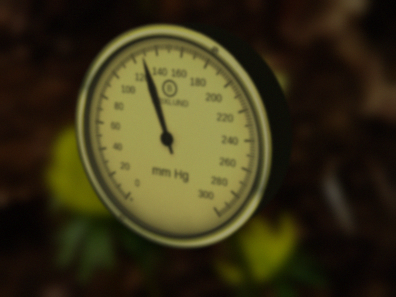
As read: {"value": 130, "unit": "mmHg"}
